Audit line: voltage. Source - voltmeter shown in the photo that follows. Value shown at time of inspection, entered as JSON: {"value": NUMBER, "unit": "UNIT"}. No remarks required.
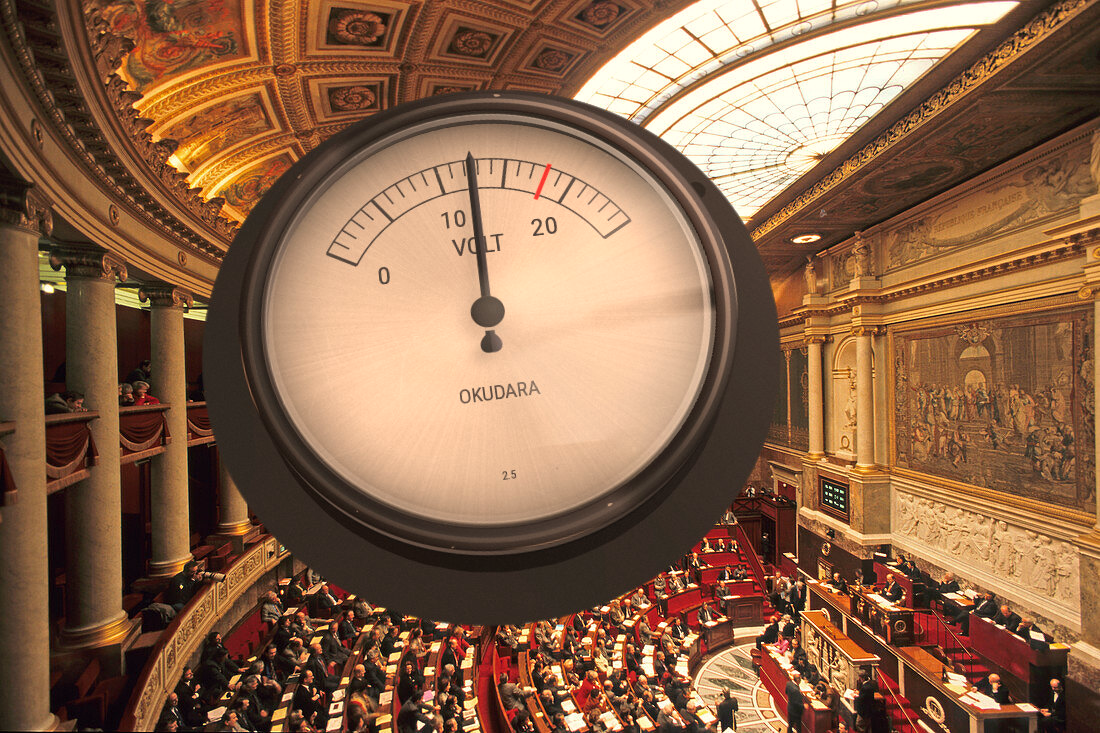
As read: {"value": 12.5, "unit": "V"}
